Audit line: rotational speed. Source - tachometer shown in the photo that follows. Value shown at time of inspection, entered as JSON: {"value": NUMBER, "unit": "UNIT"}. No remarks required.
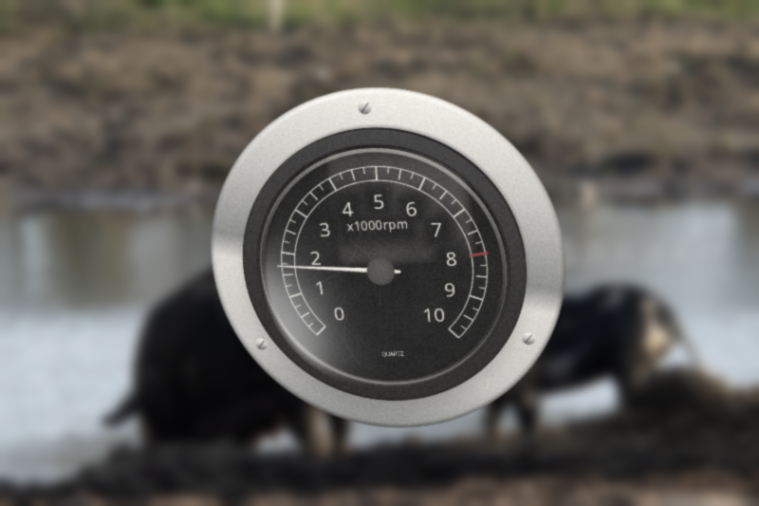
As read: {"value": 1750, "unit": "rpm"}
